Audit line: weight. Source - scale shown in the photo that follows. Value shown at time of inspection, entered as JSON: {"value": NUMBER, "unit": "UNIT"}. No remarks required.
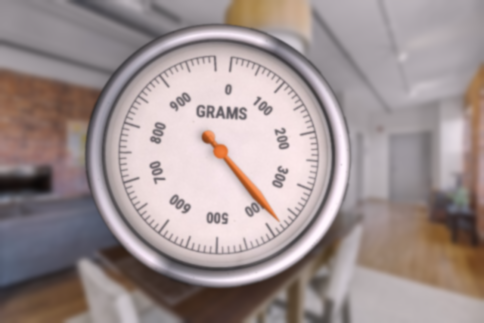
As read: {"value": 380, "unit": "g"}
